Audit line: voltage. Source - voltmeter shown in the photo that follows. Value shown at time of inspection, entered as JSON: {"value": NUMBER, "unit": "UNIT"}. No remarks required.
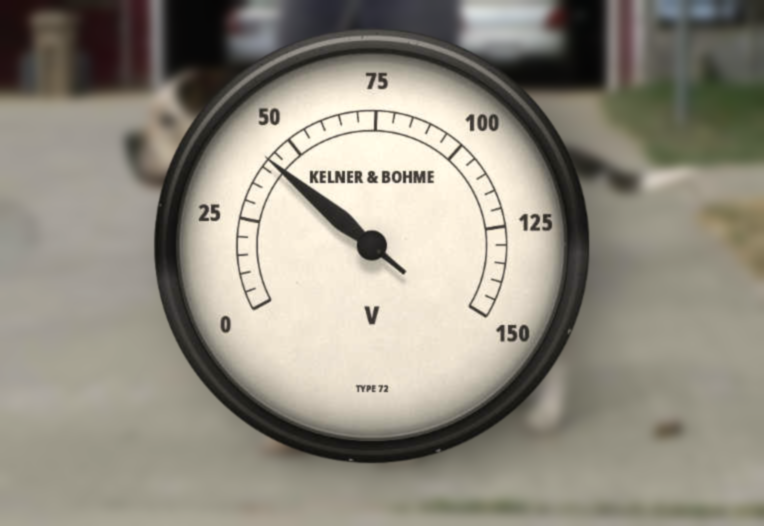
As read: {"value": 42.5, "unit": "V"}
